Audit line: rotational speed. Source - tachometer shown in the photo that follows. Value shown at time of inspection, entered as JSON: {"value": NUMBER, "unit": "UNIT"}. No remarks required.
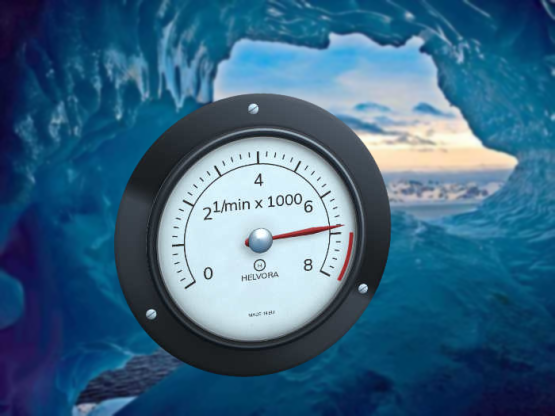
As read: {"value": 6800, "unit": "rpm"}
